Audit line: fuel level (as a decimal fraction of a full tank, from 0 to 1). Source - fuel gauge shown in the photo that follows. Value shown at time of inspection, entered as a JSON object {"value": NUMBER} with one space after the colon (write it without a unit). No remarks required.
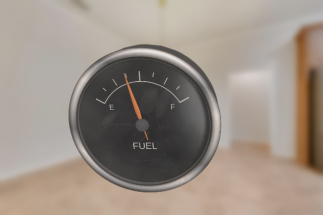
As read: {"value": 0.375}
